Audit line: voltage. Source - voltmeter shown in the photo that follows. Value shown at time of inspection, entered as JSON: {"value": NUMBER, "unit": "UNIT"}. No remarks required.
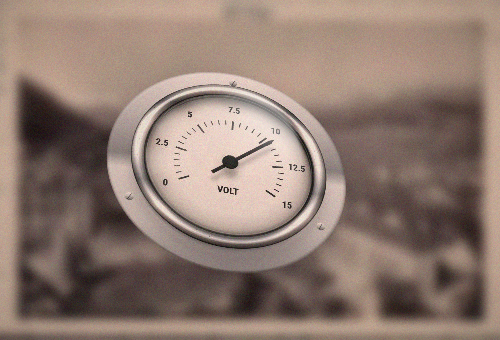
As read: {"value": 10.5, "unit": "V"}
